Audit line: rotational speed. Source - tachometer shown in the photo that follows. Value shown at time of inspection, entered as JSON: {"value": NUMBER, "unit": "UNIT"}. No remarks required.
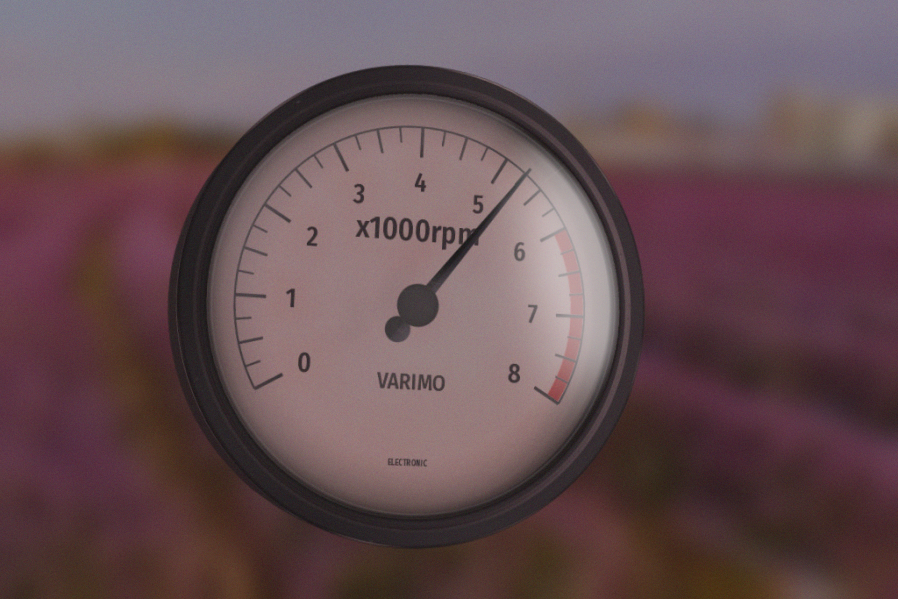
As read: {"value": 5250, "unit": "rpm"}
